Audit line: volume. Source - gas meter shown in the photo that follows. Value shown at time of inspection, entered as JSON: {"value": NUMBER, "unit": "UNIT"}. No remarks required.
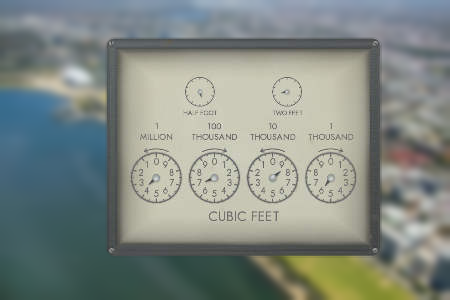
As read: {"value": 368600, "unit": "ft³"}
